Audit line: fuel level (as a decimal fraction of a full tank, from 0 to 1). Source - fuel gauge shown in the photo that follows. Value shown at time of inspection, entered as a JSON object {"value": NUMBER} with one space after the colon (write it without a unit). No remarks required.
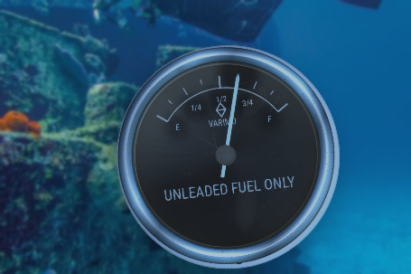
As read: {"value": 0.625}
